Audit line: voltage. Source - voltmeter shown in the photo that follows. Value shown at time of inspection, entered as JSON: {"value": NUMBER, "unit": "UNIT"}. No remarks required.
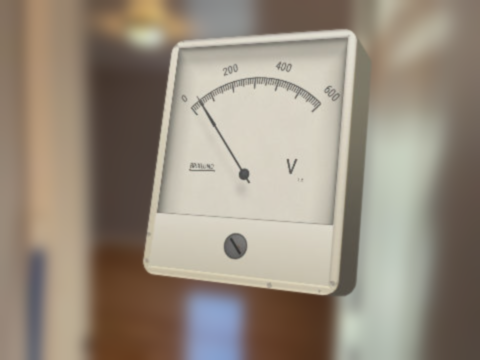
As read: {"value": 50, "unit": "V"}
